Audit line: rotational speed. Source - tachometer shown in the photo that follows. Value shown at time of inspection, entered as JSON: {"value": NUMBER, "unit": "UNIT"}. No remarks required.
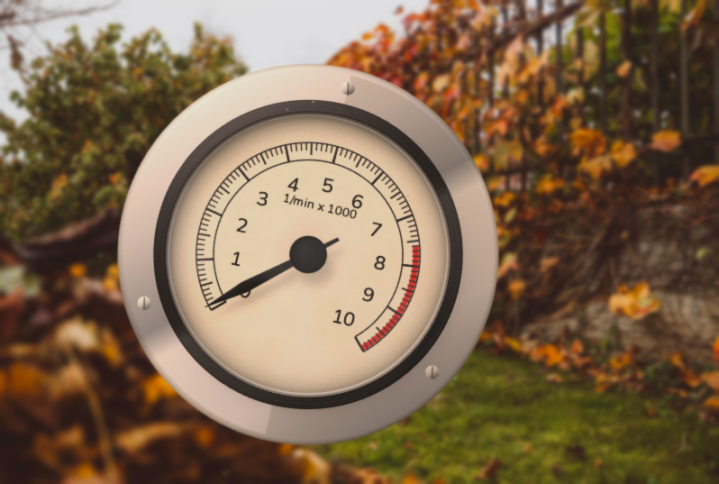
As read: {"value": 100, "unit": "rpm"}
